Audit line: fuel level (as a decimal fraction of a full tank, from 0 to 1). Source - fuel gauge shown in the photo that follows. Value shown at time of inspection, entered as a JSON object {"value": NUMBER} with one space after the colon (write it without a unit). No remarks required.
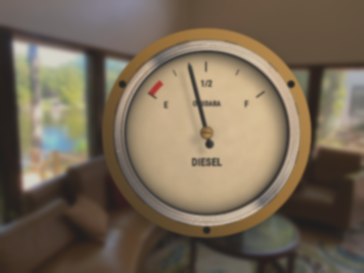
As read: {"value": 0.375}
